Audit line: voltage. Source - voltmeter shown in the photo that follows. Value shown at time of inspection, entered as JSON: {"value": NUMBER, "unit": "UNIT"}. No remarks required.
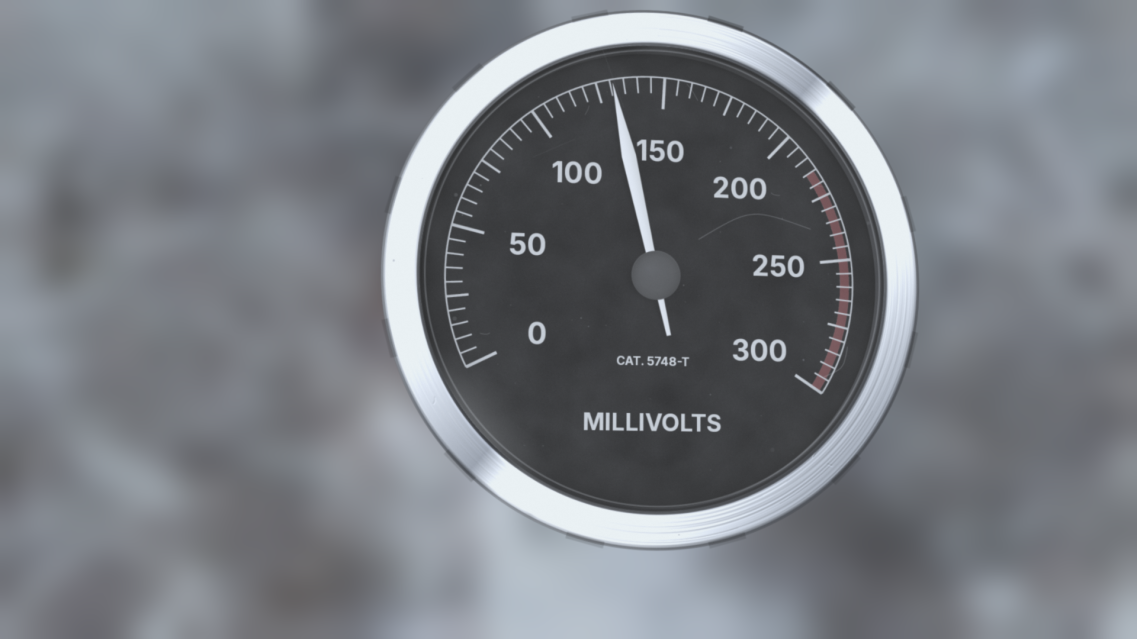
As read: {"value": 130, "unit": "mV"}
